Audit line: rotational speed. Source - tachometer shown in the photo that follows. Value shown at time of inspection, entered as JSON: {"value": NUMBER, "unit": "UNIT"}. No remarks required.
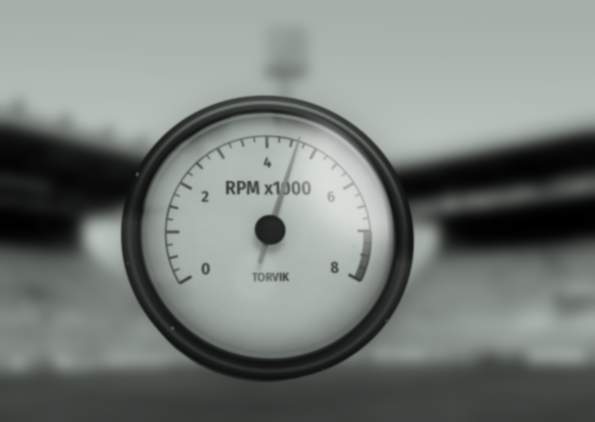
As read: {"value": 4625, "unit": "rpm"}
